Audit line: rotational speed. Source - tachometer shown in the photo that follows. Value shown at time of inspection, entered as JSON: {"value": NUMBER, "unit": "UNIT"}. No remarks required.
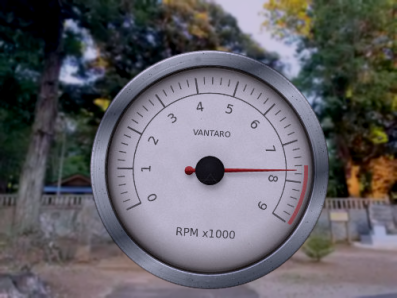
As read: {"value": 7700, "unit": "rpm"}
